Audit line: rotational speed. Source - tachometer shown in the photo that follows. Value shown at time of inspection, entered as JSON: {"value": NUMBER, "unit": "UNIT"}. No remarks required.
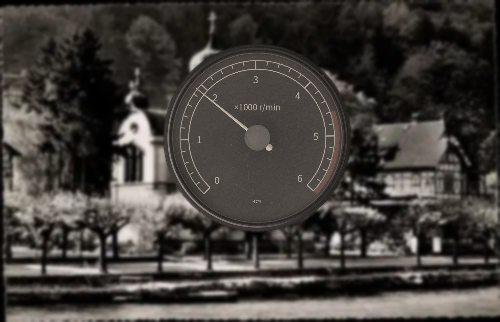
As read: {"value": 1900, "unit": "rpm"}
